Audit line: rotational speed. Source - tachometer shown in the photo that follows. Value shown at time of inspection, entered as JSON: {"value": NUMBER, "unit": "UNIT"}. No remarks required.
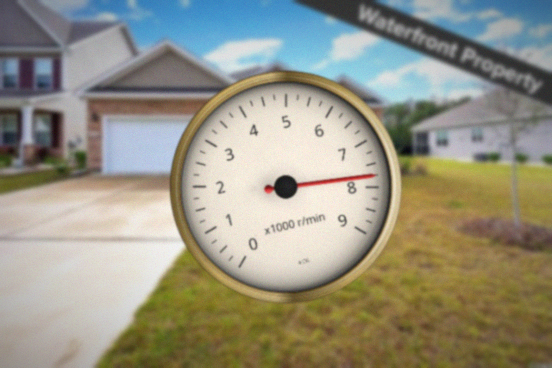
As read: {"value": 7750, "unit": "rpm"}
